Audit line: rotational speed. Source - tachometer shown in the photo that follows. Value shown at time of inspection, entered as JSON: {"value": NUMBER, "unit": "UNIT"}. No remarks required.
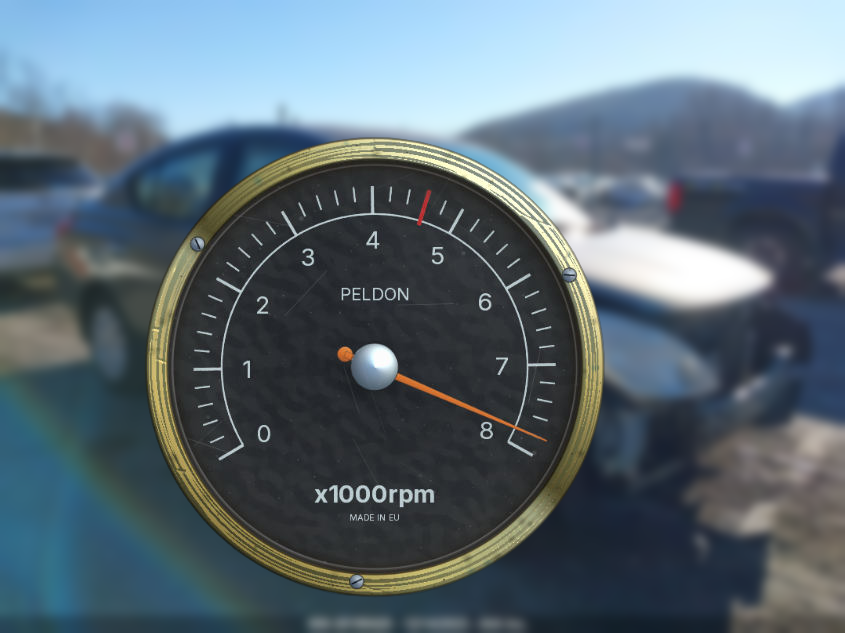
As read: {"value": 7800, "unit": "rpm"}
